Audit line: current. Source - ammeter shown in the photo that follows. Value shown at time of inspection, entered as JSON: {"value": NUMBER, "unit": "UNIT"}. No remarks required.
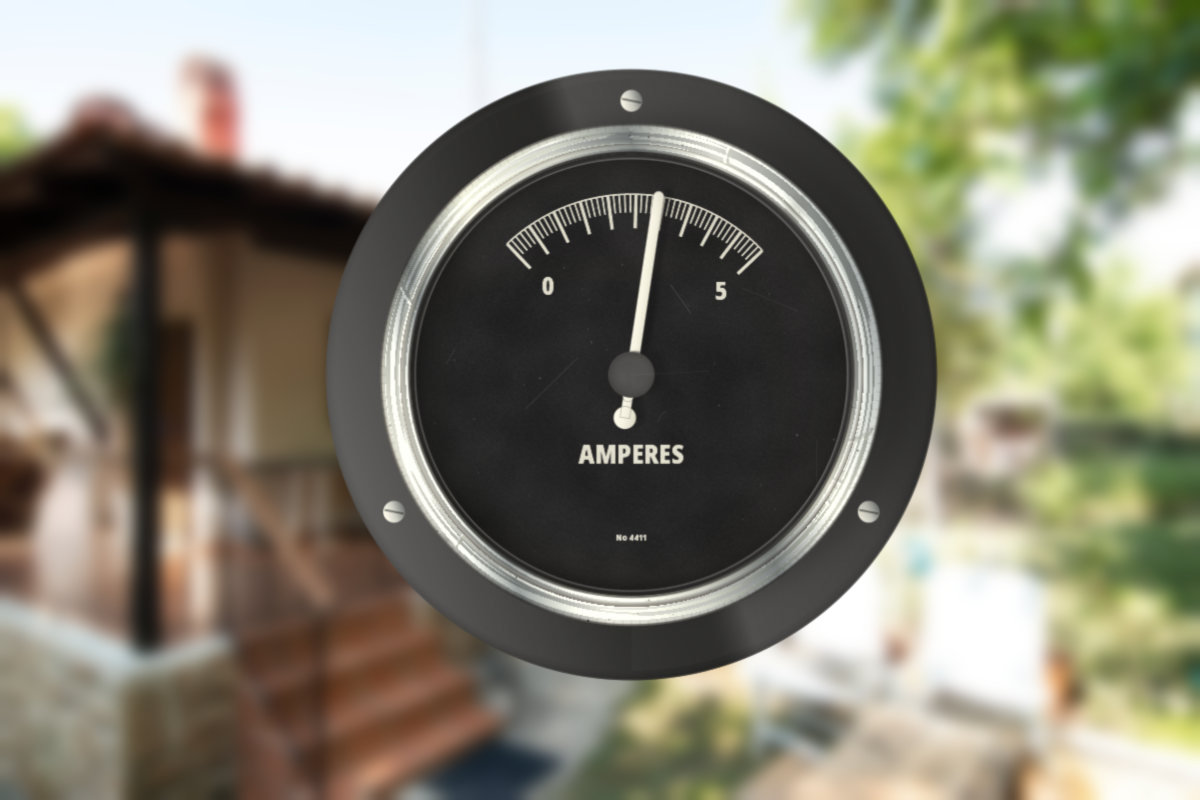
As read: {"value": 2.9, "unit": "A"}
